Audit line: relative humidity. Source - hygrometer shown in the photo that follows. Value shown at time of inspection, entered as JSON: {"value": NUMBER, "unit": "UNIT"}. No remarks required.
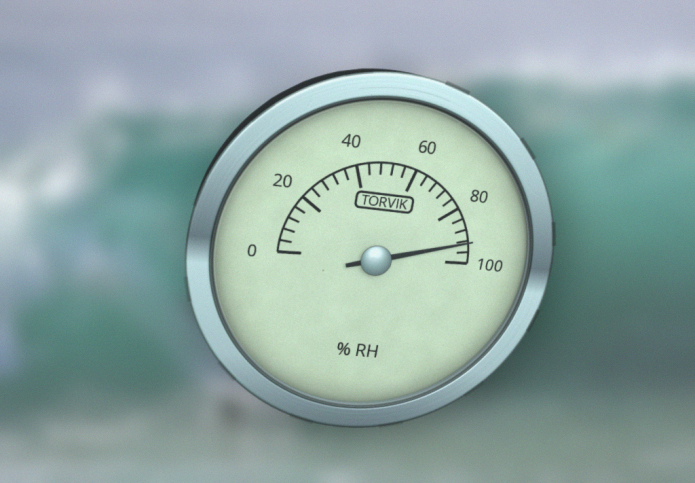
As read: {"value": 92, "unit": "%"}
